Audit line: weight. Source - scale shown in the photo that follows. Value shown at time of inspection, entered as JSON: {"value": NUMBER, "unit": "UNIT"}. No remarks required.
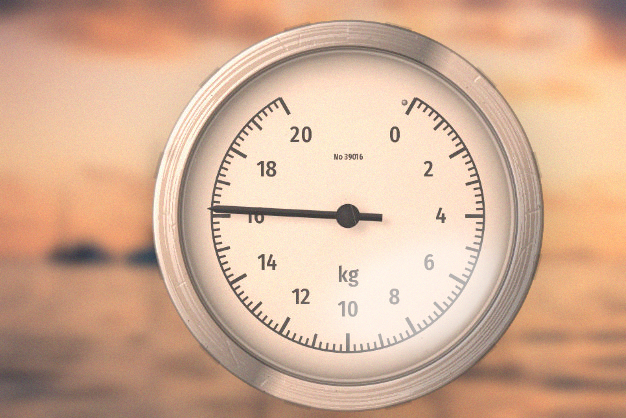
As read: {"value": 16.2, "unit": "kg"}
